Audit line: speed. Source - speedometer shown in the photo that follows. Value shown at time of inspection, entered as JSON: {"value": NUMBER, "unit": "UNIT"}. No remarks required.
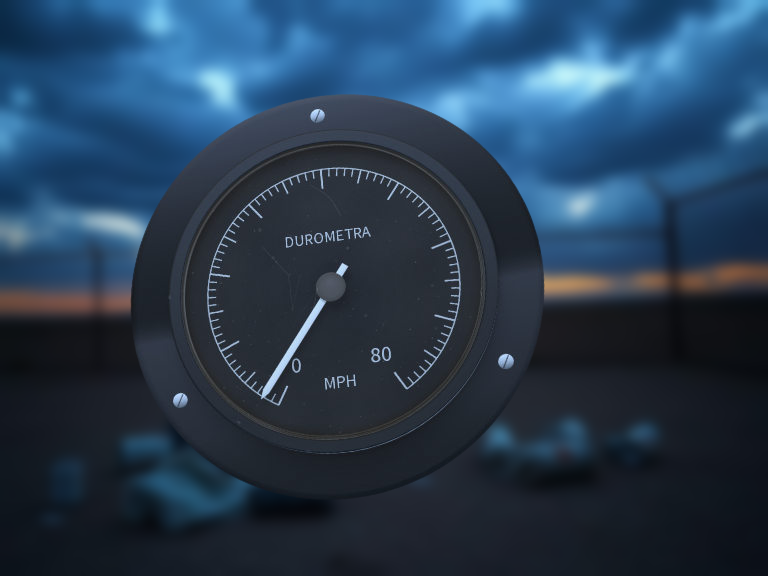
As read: {"value": 2, "unit": "mph"}
